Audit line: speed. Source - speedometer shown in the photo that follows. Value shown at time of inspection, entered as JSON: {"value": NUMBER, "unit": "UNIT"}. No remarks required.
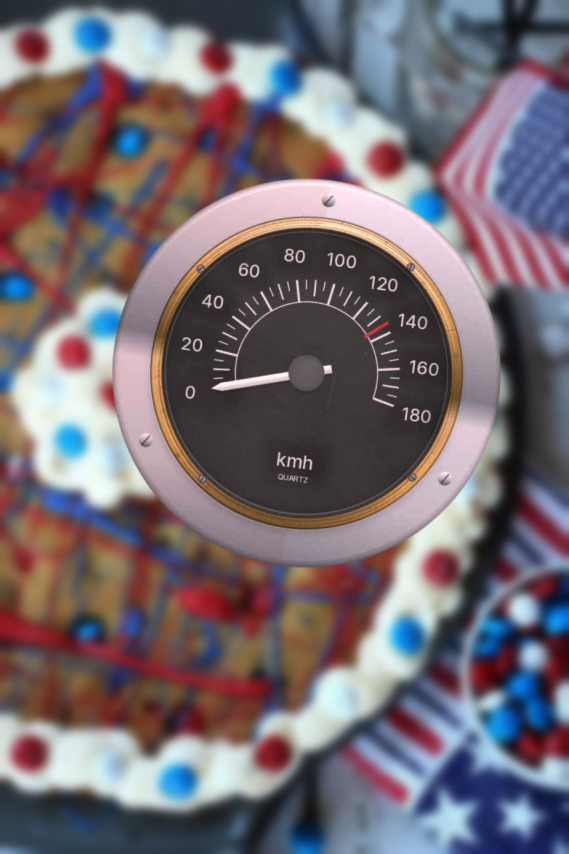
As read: {"value": 0, "unit": "km/h"}
